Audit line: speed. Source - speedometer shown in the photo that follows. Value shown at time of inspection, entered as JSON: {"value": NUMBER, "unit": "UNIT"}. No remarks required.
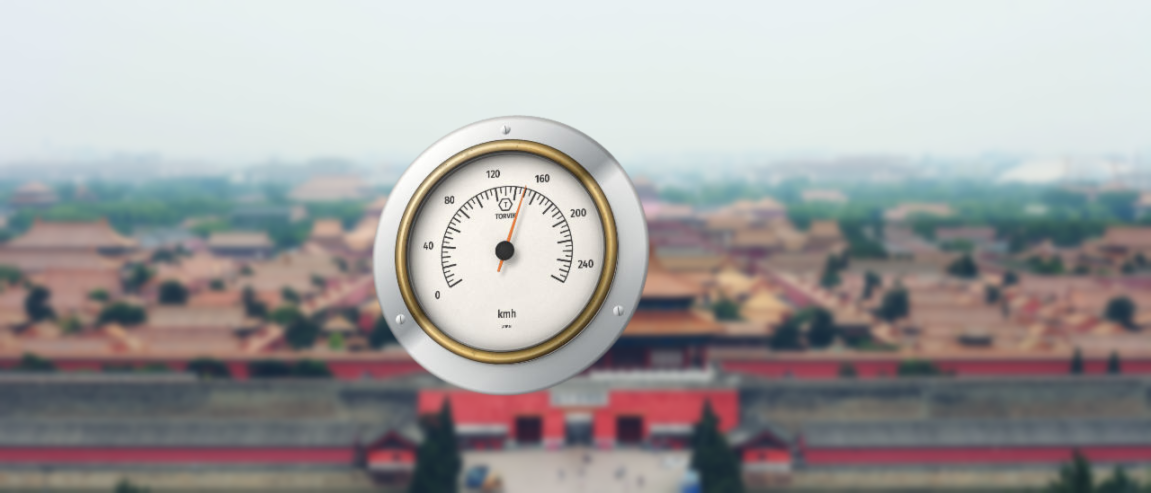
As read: {"value": 150, "unit": "km/h"}
